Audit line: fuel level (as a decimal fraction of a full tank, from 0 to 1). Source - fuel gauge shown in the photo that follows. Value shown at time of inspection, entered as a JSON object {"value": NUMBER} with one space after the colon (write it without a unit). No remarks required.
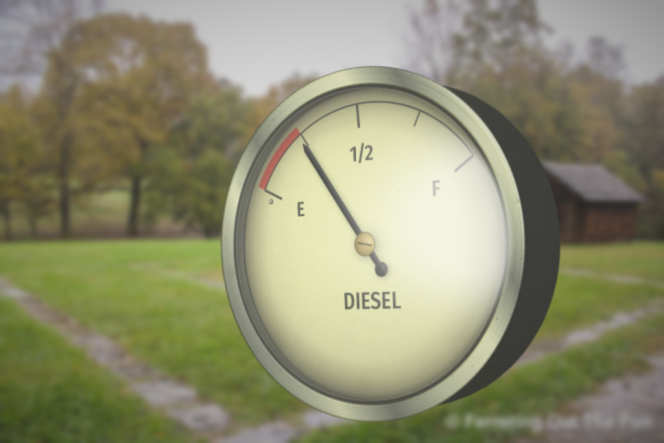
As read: {"value": 0.25}
